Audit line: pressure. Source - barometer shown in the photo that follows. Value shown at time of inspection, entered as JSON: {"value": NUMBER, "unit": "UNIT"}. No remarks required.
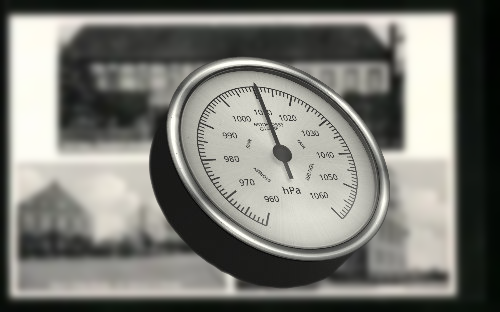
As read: {"value": 1010, "unit": "hPa"}
